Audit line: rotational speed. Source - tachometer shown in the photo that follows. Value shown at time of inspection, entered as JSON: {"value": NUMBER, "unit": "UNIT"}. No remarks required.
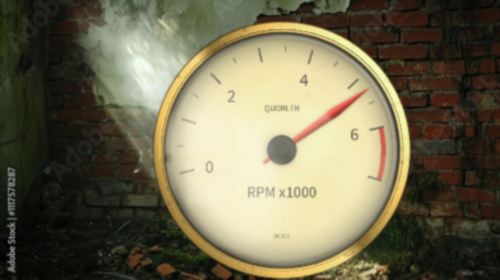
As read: {"value": 5250, "unit": "rpm"}
